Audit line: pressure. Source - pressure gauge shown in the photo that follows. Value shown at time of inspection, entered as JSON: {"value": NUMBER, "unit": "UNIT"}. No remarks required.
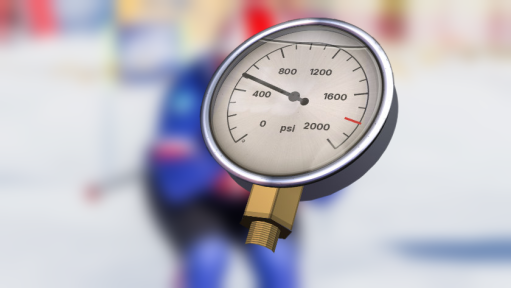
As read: {"value": 500, "unit": "psi"}
